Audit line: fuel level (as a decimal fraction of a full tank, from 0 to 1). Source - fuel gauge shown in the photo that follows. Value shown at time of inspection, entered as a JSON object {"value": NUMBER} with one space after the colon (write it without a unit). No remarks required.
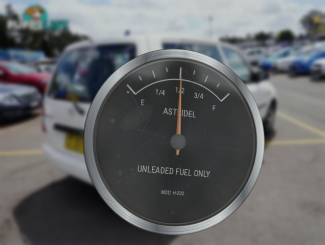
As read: {"value": 0.5}
